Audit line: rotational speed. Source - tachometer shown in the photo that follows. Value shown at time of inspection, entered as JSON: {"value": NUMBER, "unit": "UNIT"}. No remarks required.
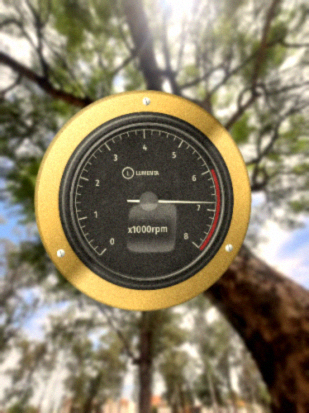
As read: {"value": 6800, "unit": "rpm"}
